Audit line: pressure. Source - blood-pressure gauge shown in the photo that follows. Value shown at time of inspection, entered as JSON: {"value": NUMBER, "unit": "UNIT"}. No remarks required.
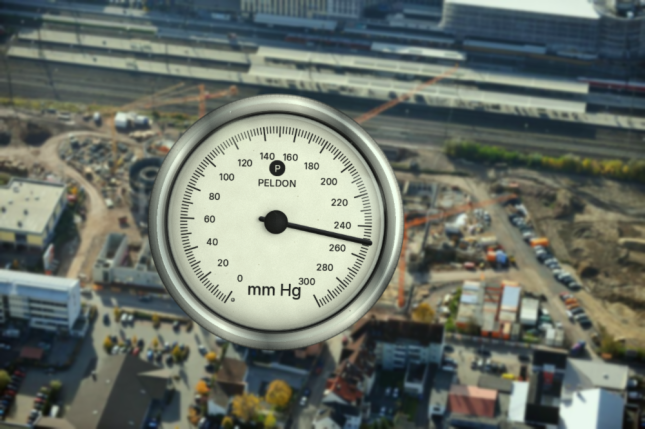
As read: {"value": 250, "unit": "mmHg"}
